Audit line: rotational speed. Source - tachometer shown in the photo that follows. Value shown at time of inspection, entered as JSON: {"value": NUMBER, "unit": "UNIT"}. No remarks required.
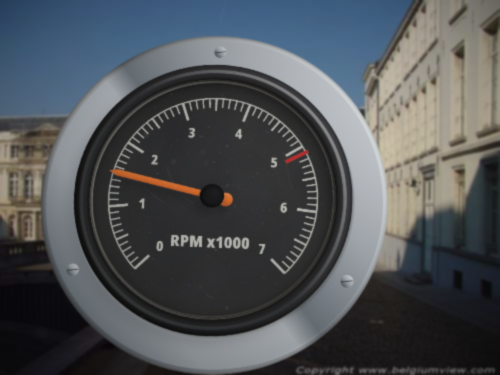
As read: {"value": 1500, "unit": "rpm"}
